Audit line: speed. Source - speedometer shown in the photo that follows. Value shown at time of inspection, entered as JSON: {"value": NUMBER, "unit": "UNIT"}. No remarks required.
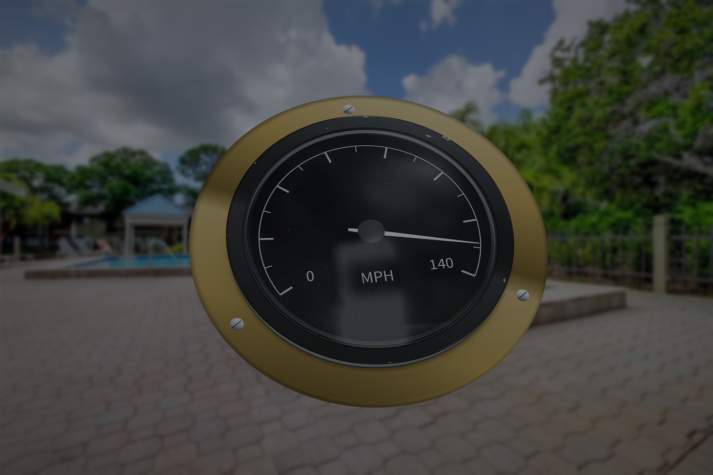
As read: {"value": 130, "unit": "mph"}
